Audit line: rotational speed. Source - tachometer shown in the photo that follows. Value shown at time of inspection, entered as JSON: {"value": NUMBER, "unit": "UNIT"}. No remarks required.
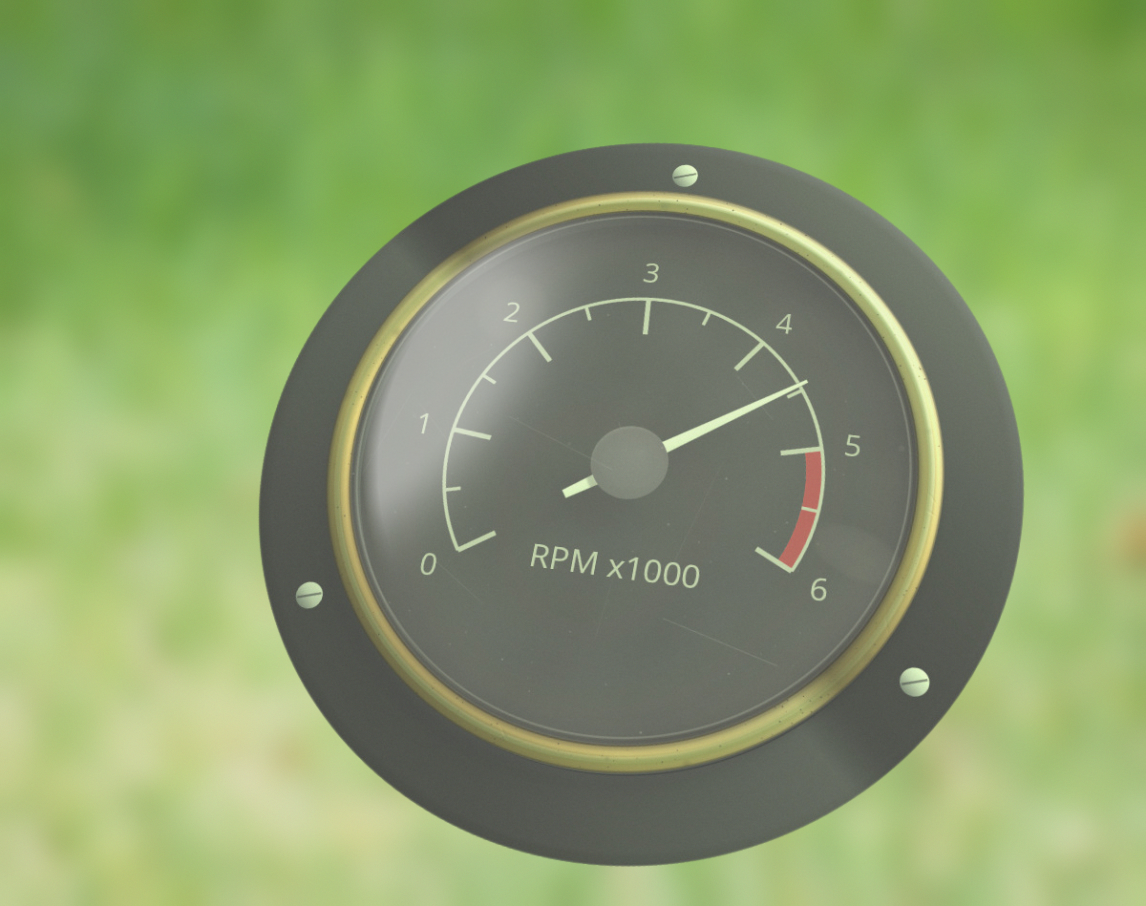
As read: {"value": 4500, "unit": "rpm"}
